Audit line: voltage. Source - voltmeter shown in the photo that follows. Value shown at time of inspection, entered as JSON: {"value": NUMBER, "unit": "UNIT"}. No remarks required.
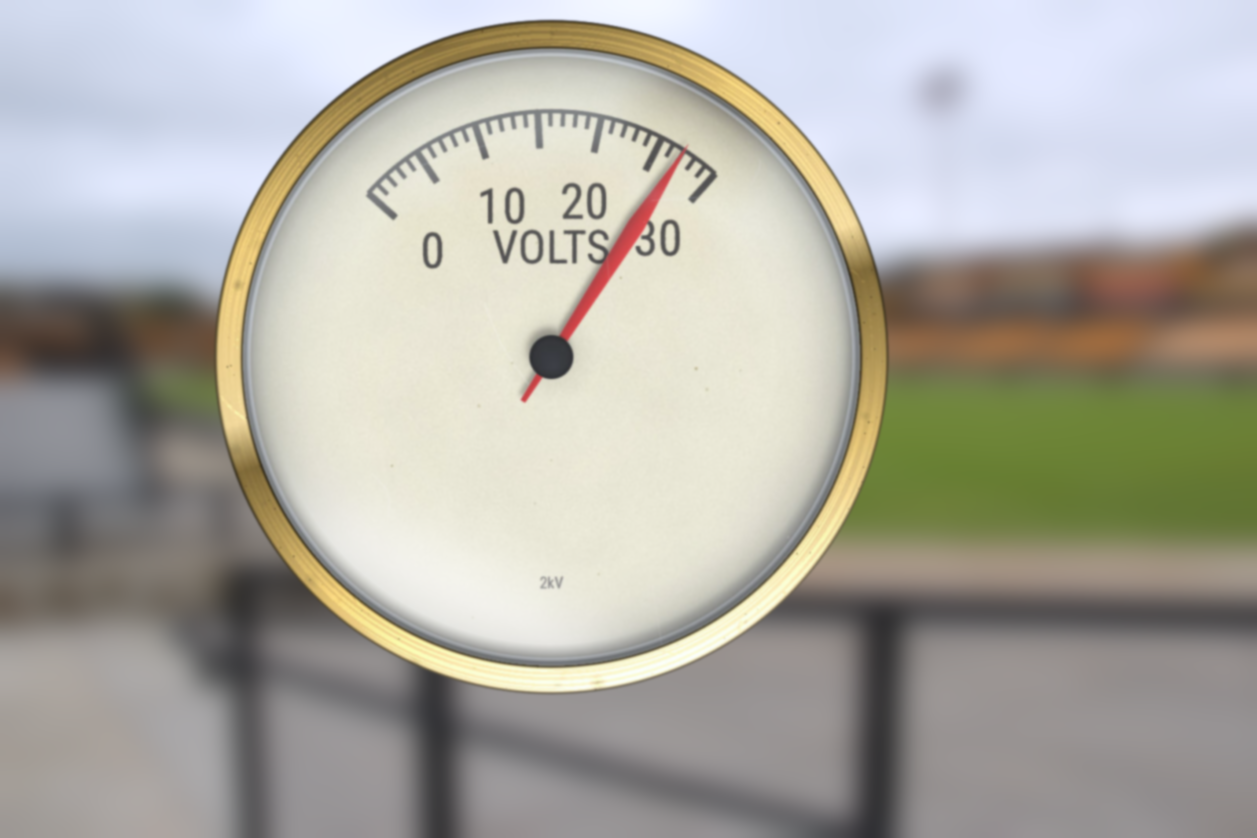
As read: {"value": 27, "unit": "V"}
